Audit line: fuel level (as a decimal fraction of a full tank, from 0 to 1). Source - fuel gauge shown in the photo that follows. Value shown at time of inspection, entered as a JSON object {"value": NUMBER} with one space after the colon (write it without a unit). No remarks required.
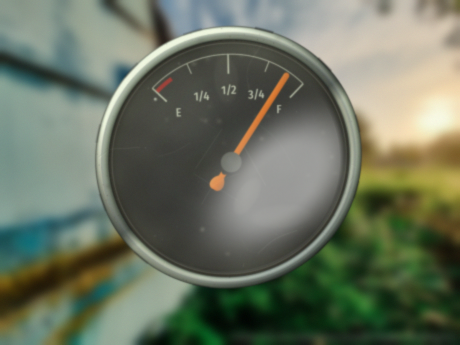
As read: {"value": 0.875}
